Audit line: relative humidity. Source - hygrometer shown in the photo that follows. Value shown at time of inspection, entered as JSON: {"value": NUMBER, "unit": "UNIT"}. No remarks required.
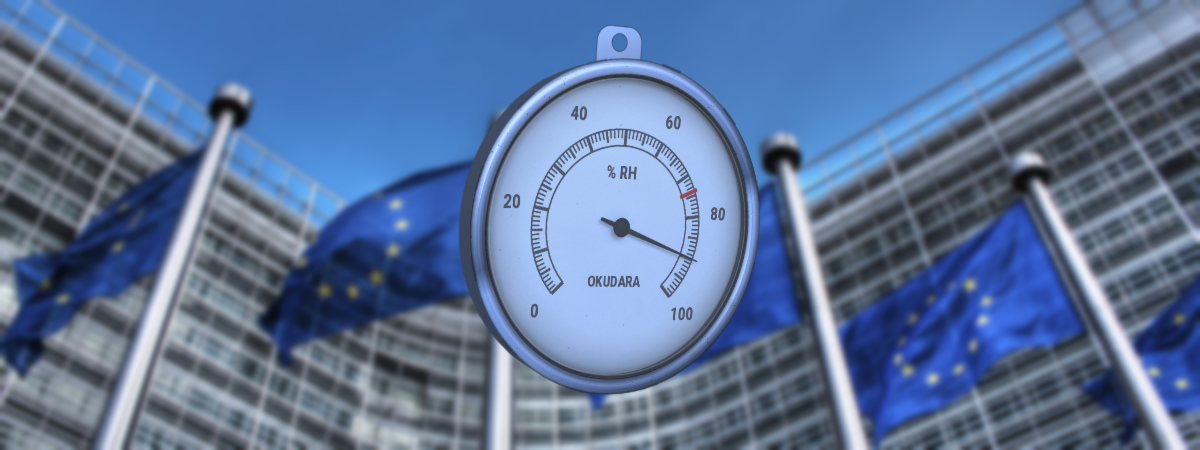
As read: {"value": 90, "unit": "%"}
